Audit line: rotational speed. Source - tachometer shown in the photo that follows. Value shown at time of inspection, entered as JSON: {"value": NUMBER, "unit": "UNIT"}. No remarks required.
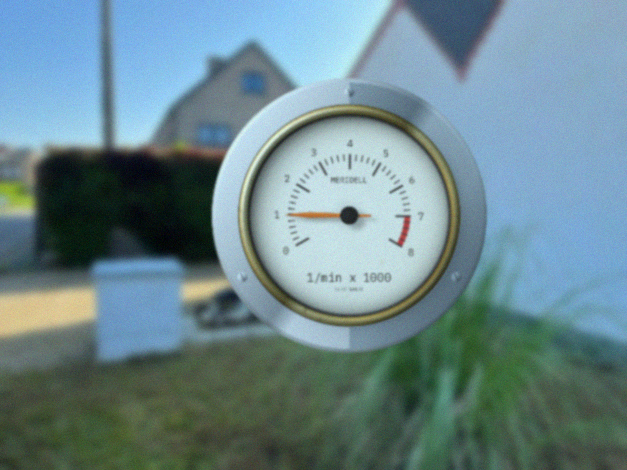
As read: {"value": 1000, "unit": "rpm"}
